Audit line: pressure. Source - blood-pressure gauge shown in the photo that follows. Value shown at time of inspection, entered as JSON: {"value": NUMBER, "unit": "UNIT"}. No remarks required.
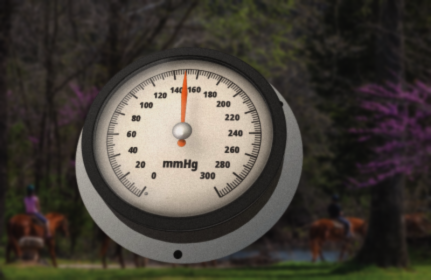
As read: {"value": 150, "unit": "mmHg"}
